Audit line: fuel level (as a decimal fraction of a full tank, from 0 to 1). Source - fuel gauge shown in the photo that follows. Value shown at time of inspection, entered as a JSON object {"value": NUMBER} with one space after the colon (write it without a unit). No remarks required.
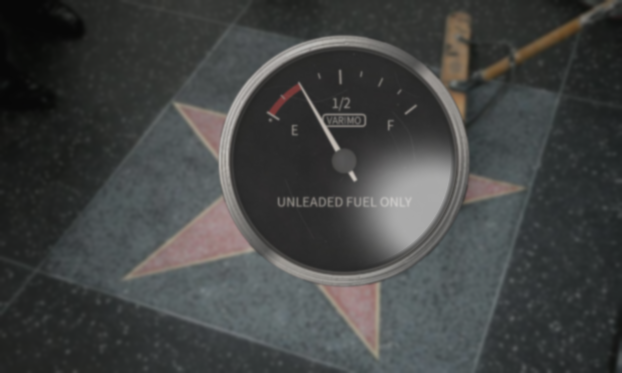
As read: {"value": 0.25}
